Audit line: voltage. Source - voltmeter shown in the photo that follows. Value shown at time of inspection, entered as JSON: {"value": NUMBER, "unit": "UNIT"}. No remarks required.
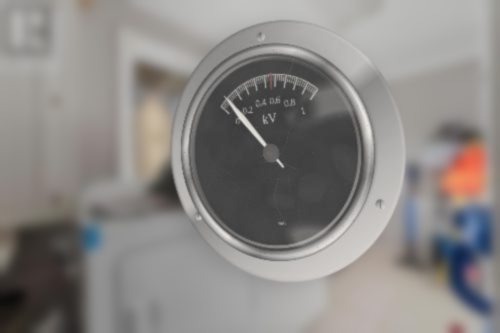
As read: {"value": 0.1, "unit": "kV"}
